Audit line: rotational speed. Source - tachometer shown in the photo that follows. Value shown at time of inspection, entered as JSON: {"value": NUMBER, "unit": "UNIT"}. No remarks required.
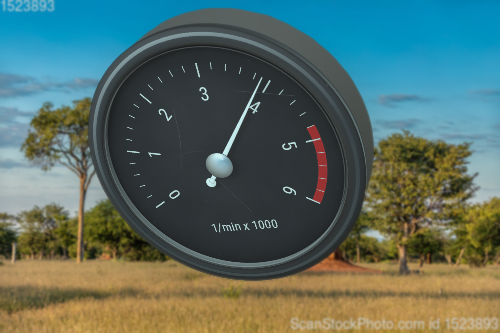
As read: {"value": 3900, "unit": "rpm"}
